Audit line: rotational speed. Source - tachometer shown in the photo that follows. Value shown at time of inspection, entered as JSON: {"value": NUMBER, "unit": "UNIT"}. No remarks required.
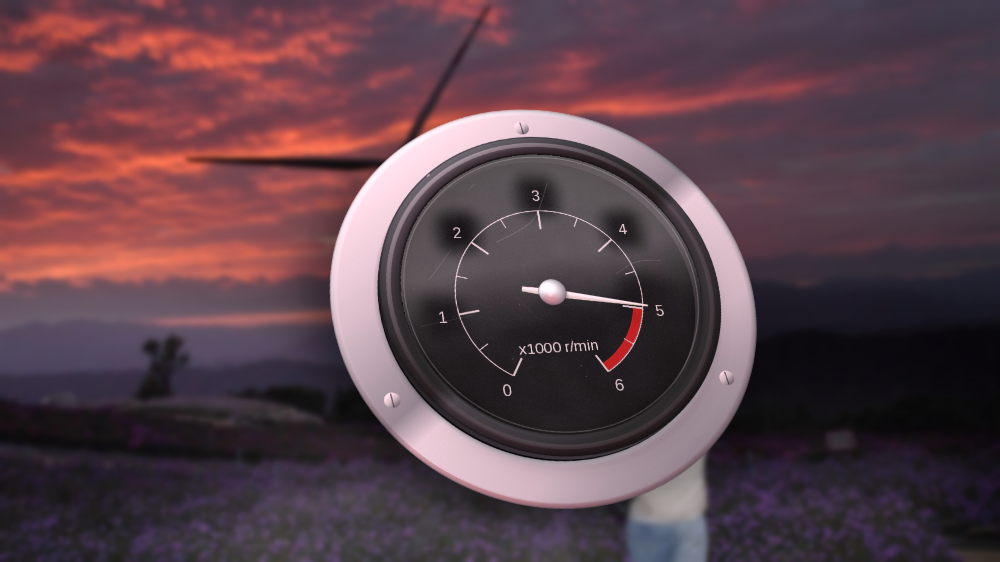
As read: {"value": 5000, "unit": "rpm"}
